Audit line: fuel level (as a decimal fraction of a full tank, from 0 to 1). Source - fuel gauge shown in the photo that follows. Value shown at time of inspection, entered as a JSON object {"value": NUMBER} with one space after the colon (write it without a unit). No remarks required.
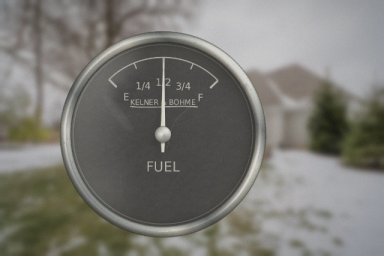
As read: {"value": 0.5}
